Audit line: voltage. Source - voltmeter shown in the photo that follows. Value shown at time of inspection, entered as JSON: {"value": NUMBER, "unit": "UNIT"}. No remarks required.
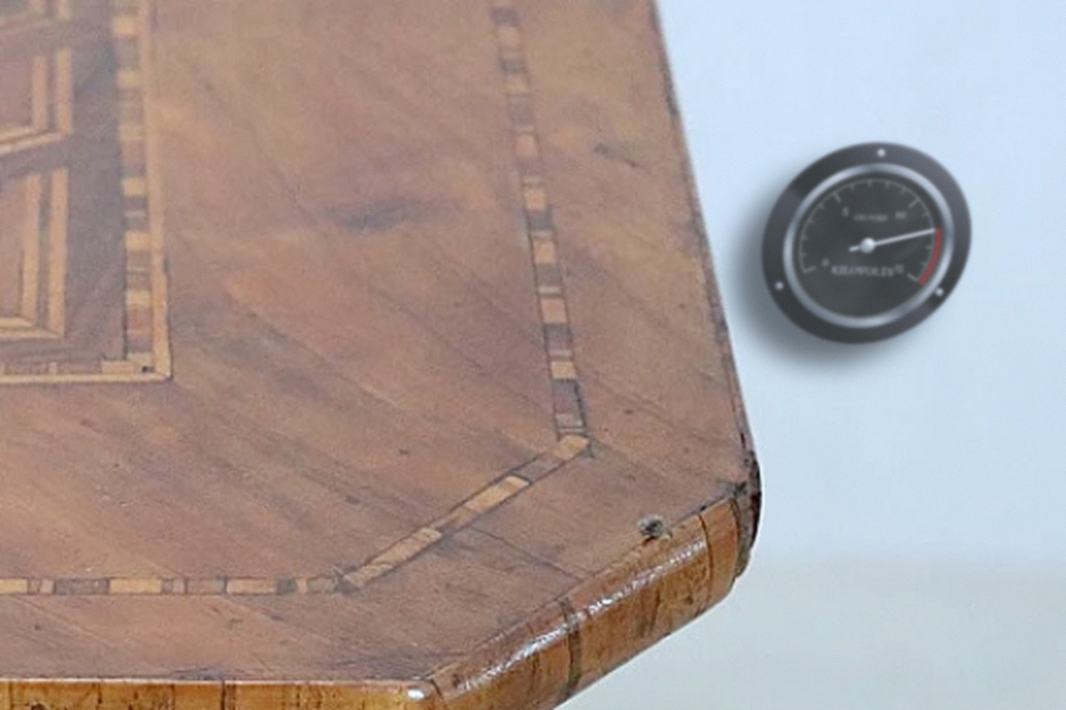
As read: {"value": 12, "unit": "kV"}
